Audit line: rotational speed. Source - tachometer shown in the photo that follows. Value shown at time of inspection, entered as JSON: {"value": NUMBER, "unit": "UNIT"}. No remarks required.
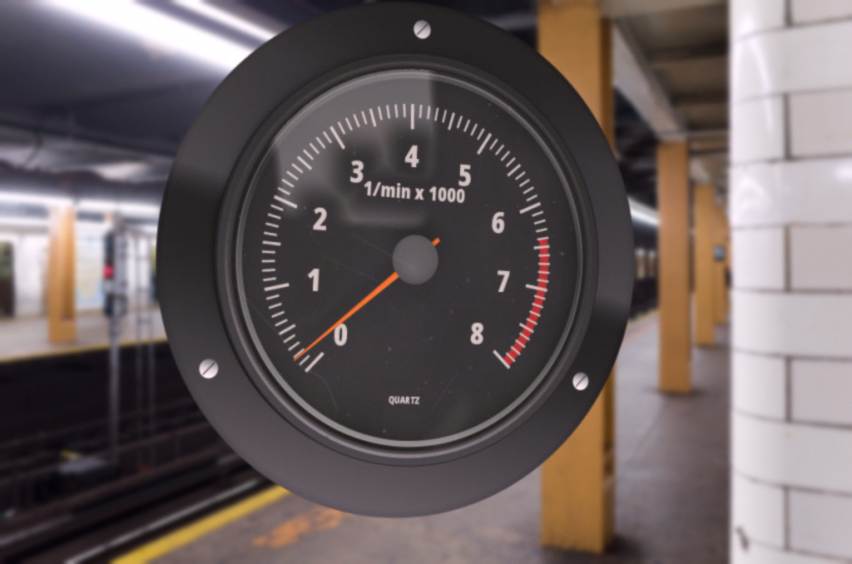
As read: {"value": 200, "unit": "rpm"}
